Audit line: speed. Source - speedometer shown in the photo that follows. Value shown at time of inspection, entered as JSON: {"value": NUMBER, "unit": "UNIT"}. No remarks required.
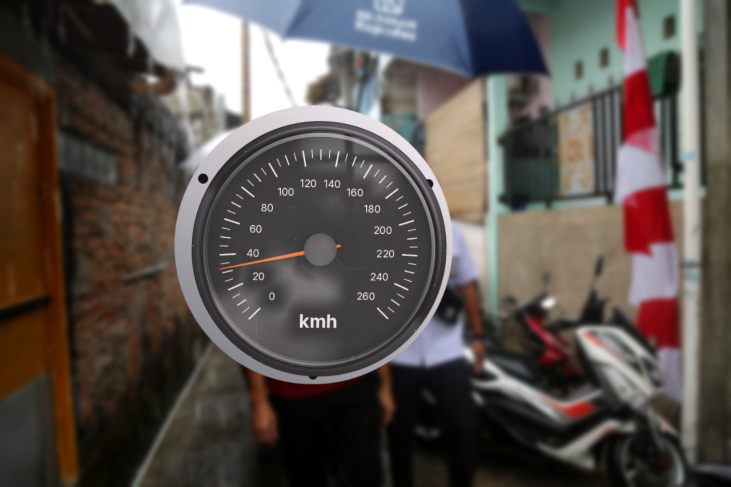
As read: {"value": 32.5, "unit": "km/h"}
